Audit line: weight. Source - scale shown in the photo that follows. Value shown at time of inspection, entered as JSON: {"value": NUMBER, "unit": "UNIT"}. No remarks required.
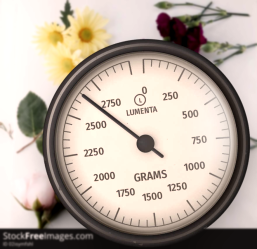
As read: {"value": 2650, "unit": "g"}
